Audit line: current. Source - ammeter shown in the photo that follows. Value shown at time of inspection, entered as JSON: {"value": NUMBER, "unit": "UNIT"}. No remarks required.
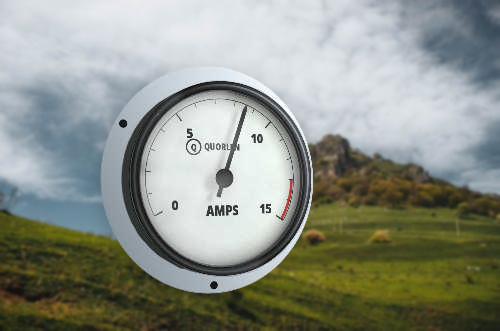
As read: {"value": 8.5, "unit": "A"}
